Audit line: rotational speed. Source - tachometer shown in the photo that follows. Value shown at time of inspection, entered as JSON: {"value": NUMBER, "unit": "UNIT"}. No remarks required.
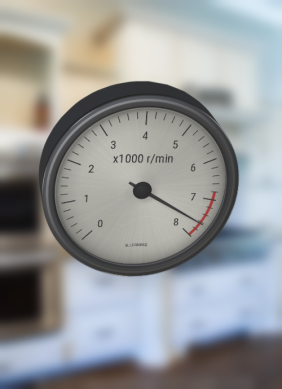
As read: {"value": 7600, "unit": "rpm"}
